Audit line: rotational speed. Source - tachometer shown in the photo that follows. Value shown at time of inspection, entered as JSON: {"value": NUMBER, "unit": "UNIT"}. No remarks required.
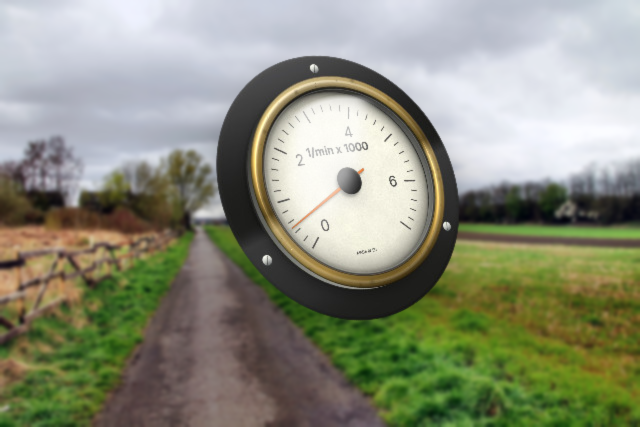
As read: {"value": 500, "unit": "rpm"}
